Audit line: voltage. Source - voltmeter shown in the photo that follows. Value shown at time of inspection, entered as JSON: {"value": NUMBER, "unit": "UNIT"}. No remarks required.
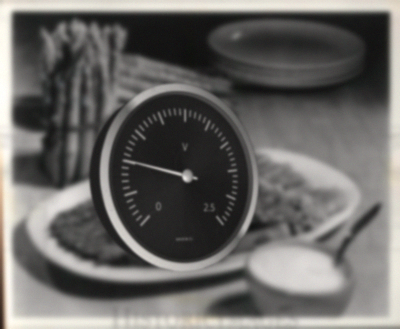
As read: {"value": 0.5, "unit": "V"}
